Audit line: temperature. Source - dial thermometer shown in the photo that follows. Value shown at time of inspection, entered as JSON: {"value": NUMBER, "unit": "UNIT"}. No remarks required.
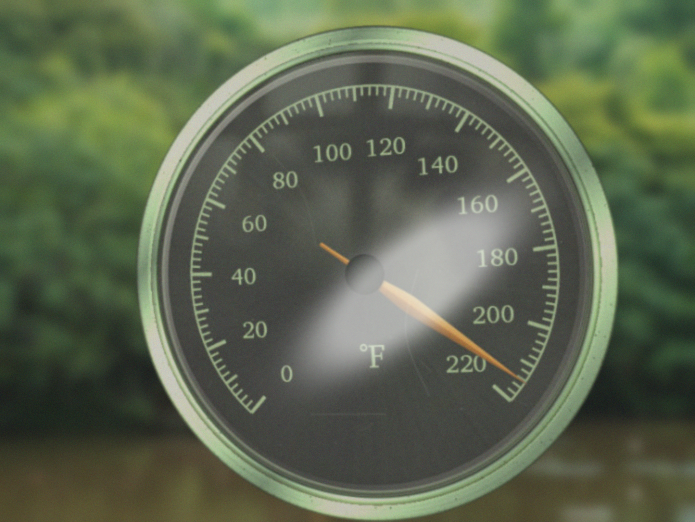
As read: {"value": 214, "unit": "°F"}
